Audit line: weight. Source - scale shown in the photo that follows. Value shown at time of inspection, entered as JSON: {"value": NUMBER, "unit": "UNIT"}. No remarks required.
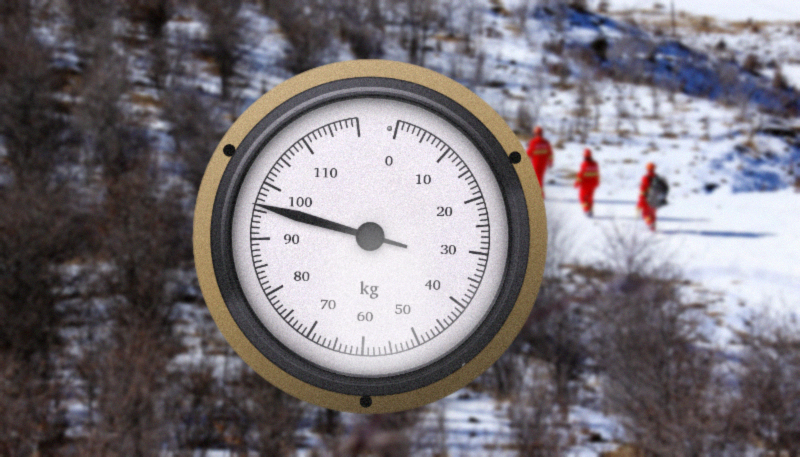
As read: {"value": 96, "unit": "kg"}
